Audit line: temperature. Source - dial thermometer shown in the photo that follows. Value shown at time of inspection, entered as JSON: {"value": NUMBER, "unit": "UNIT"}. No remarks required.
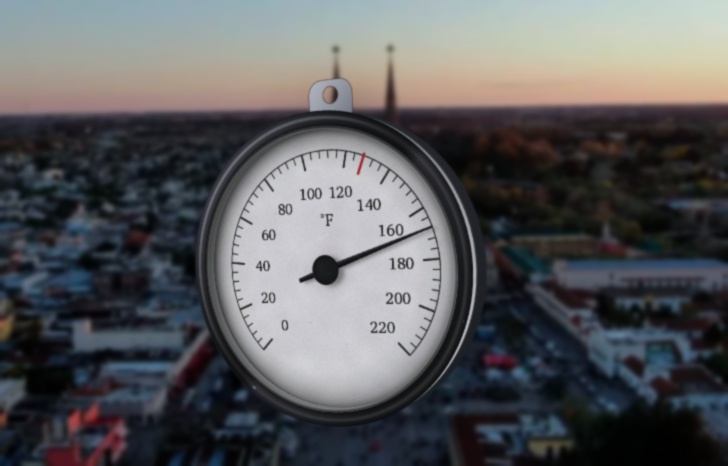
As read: {"value": 168, "unit": "°F"}
